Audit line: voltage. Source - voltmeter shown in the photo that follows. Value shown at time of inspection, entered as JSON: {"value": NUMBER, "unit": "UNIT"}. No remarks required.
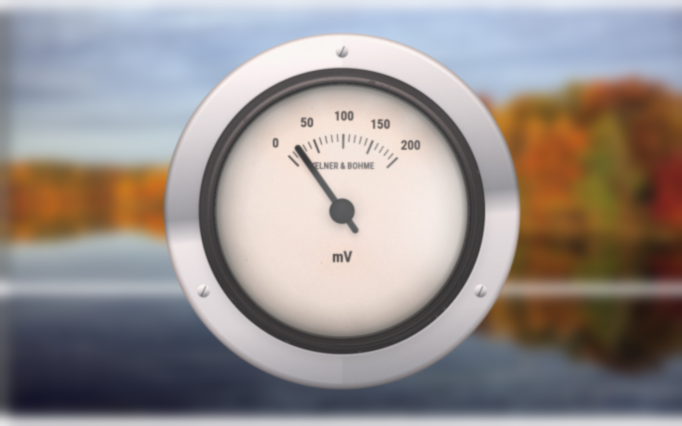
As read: {"value": 20, "unit": "mV"}
